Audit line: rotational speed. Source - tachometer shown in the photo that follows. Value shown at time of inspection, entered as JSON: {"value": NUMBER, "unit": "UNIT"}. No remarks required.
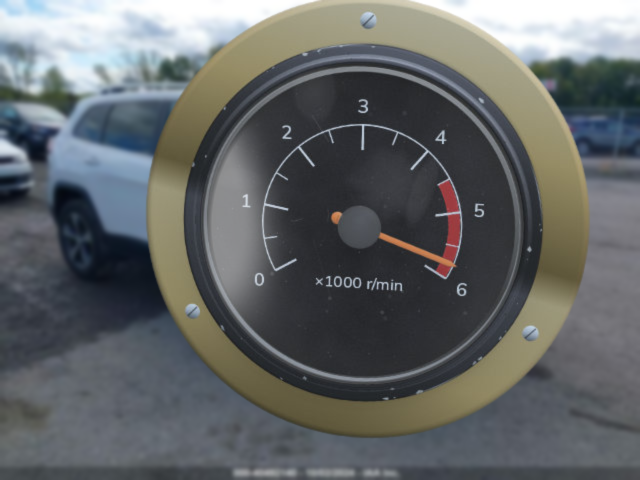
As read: {"value": 5750, "unit": "rpm"}
